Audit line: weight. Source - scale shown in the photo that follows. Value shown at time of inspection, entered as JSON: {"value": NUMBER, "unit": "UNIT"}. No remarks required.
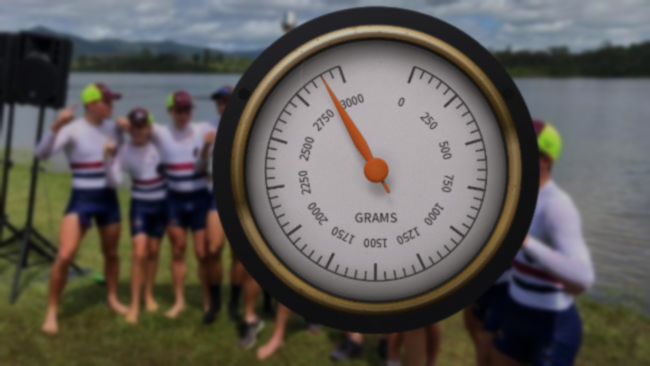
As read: {"value": 2900, "unit": "g"}
